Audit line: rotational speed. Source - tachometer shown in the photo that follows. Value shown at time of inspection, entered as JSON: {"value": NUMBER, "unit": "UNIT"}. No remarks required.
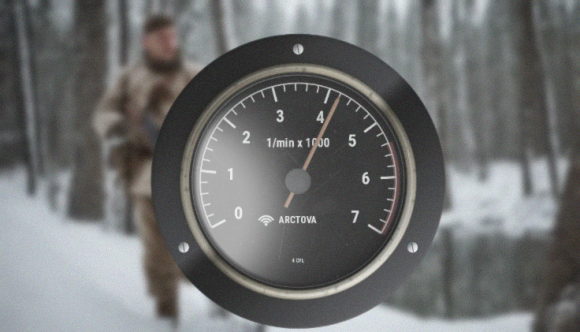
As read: {"value": 4200, "unit": "rpm"}
